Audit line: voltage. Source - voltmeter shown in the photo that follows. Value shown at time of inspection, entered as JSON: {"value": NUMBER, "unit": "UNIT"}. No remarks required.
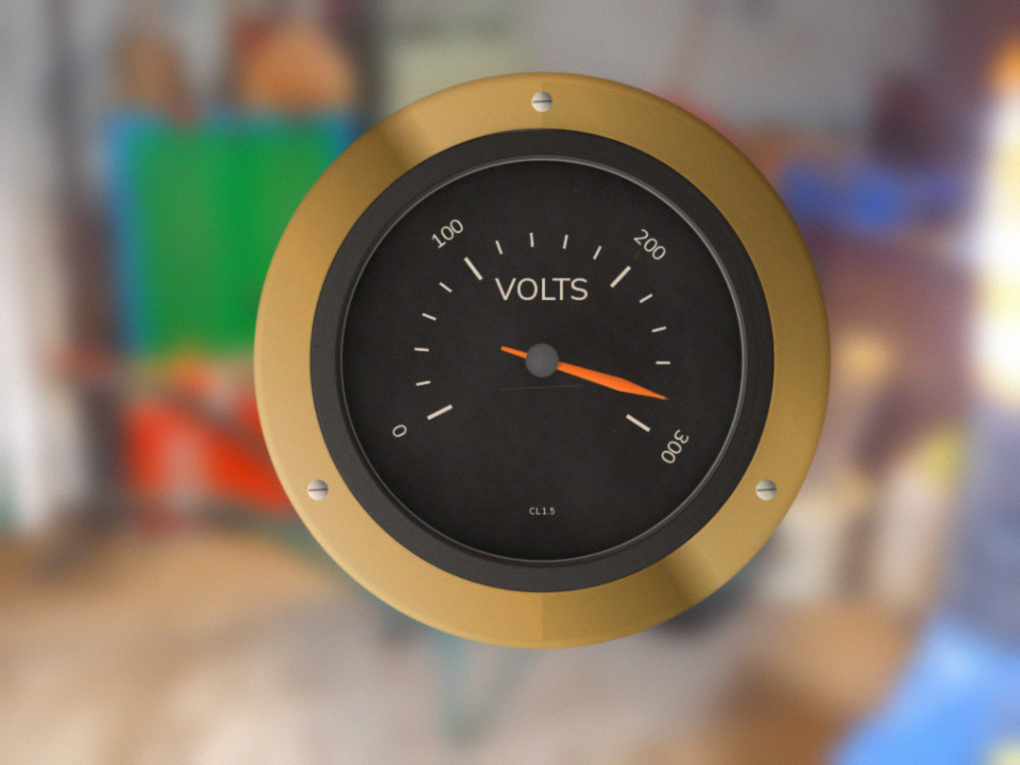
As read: {"value": 280, "unit": "V"}
